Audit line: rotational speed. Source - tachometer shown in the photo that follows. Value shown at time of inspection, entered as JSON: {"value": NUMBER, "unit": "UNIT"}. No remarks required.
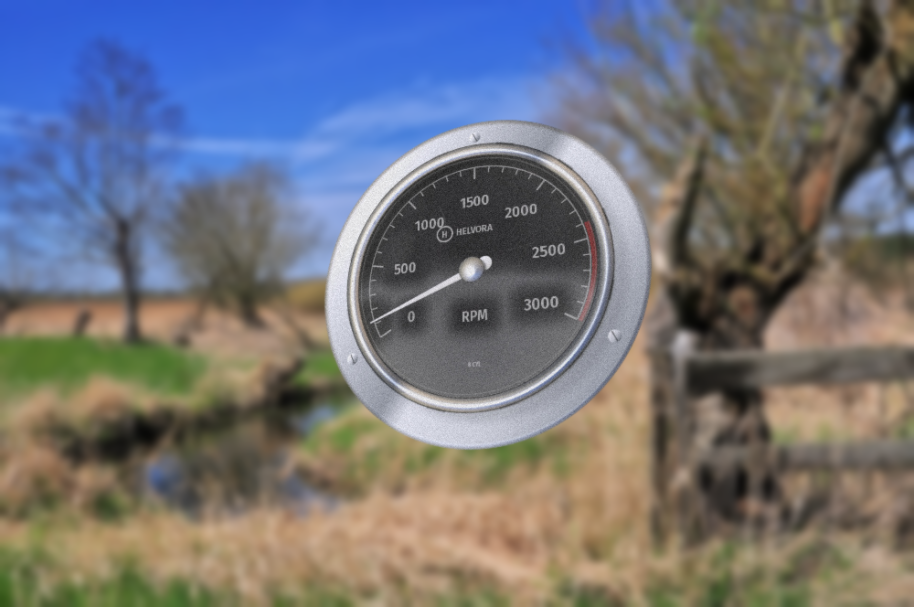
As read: {"value": 100, "unit": "rpm"}
